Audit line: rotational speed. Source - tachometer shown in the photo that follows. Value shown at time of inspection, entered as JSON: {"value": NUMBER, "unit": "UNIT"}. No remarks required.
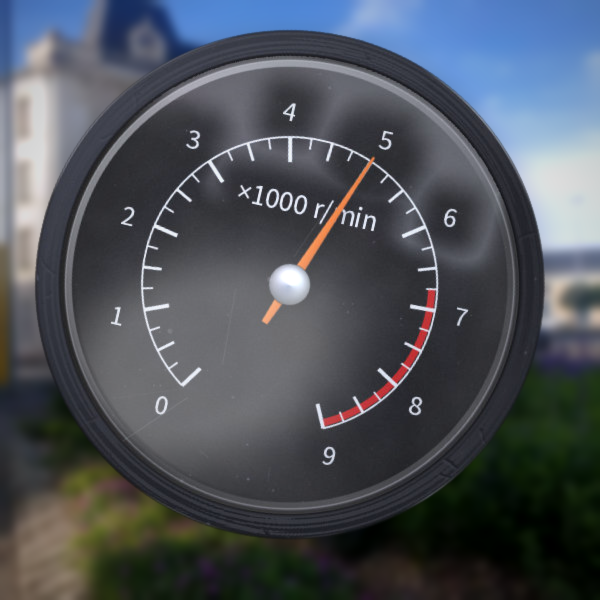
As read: {"value": 5000, "unit": "rpm"}
